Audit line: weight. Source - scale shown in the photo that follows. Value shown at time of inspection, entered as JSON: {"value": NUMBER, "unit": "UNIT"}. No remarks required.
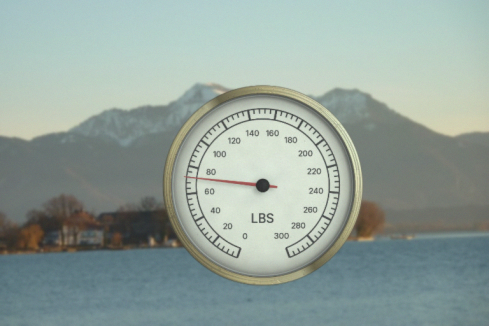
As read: {"value": 72, "unit": "lb"}
